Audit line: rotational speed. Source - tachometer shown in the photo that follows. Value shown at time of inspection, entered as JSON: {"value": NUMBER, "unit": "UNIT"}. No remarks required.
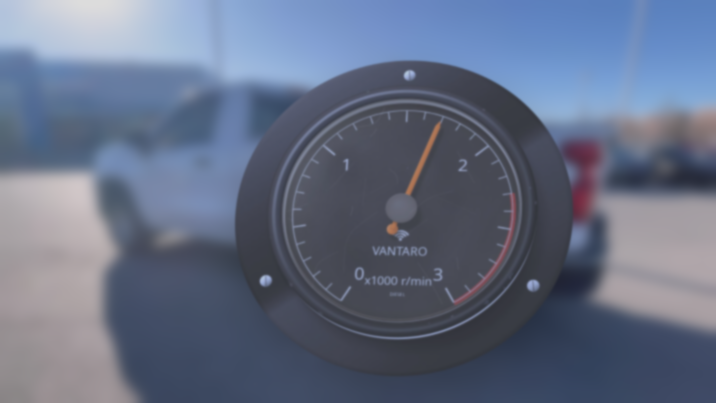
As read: {"value": 1700, "unit": "rpm"}
